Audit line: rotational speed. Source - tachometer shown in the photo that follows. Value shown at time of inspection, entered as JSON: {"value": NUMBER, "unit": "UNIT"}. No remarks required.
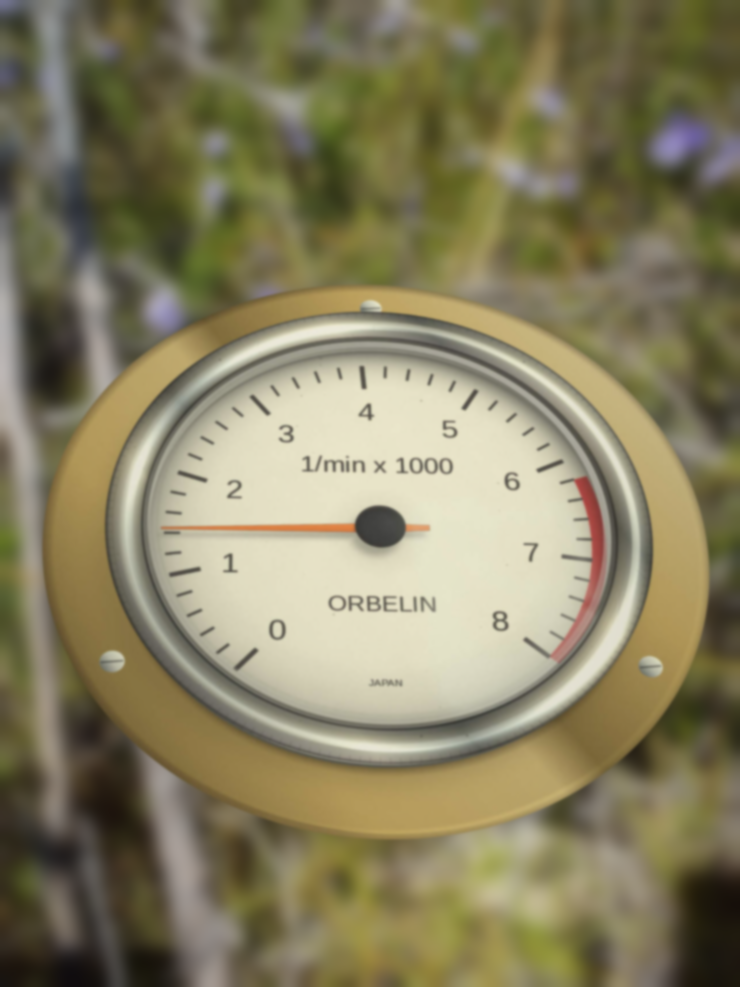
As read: {"value": 1400, "unit": "rpm"}
